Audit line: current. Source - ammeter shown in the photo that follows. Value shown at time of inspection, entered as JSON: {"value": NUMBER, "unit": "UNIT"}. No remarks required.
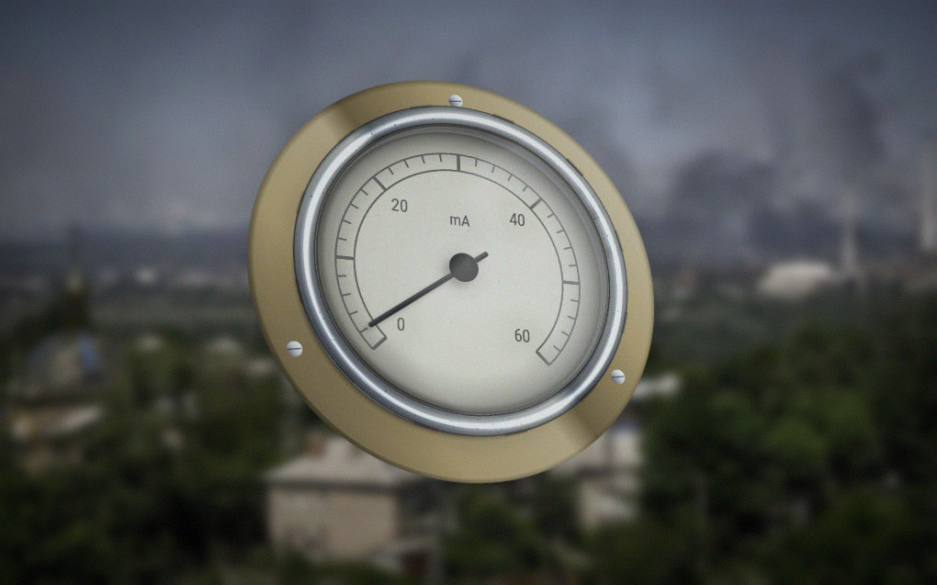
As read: {"value": 2, "unit": "mA"}
